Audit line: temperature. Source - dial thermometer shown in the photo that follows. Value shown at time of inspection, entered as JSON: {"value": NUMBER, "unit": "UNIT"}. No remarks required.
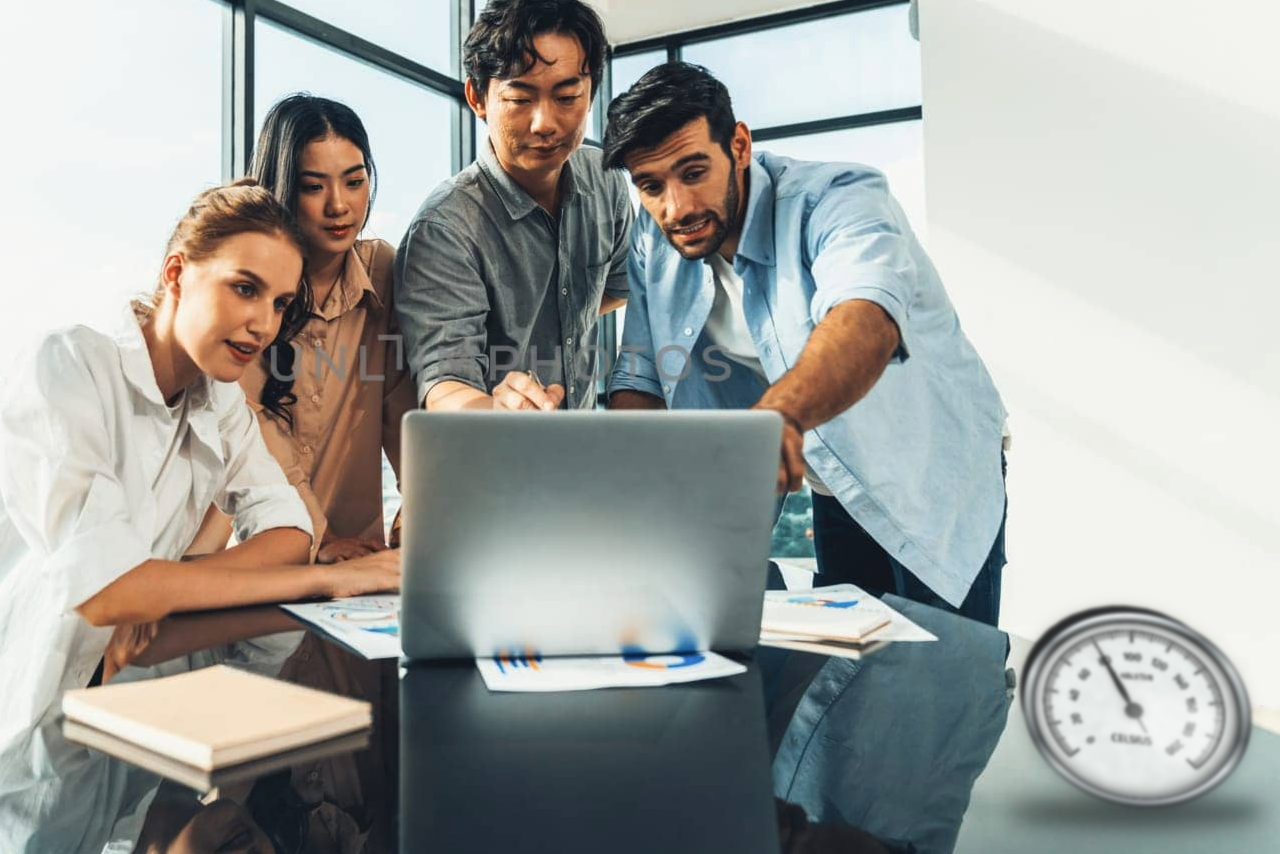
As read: {"value": 80, "unit": "°C"}
